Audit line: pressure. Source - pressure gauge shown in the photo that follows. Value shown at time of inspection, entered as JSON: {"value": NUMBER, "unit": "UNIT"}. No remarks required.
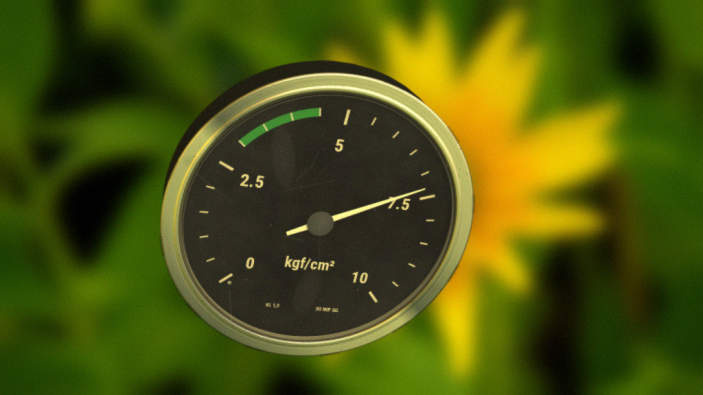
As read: {"value": 7.25, "unit": "kg/cm²"}
